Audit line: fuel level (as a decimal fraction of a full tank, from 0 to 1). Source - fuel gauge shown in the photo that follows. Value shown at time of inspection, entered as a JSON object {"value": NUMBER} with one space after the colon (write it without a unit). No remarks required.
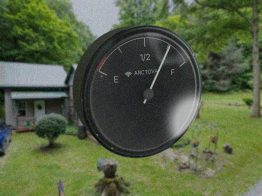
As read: {"value": 0.75}
